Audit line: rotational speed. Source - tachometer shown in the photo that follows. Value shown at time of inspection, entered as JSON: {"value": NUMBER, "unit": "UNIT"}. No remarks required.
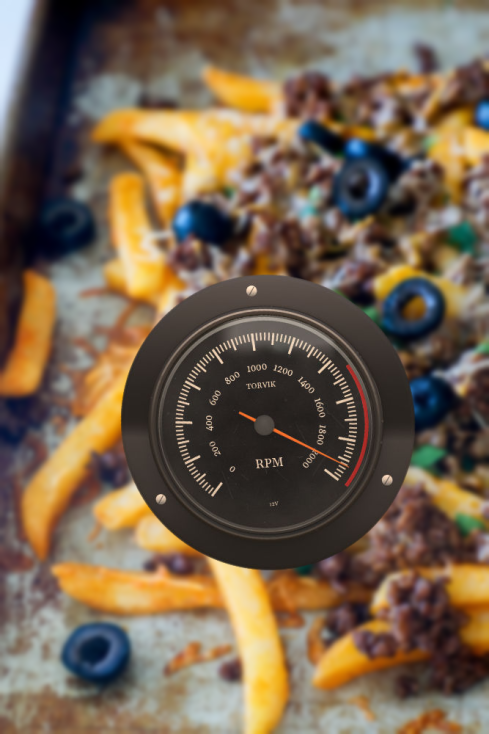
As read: {"value": 1920, "unit": "rpm"}
